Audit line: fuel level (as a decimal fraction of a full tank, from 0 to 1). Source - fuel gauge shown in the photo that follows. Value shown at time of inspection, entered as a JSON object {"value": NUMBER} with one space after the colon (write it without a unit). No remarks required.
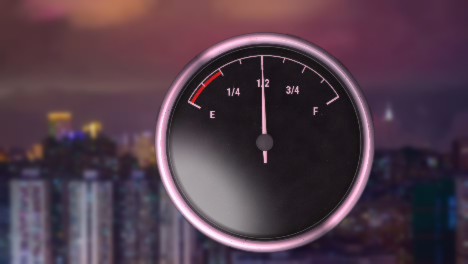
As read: {"value": 0.5}
